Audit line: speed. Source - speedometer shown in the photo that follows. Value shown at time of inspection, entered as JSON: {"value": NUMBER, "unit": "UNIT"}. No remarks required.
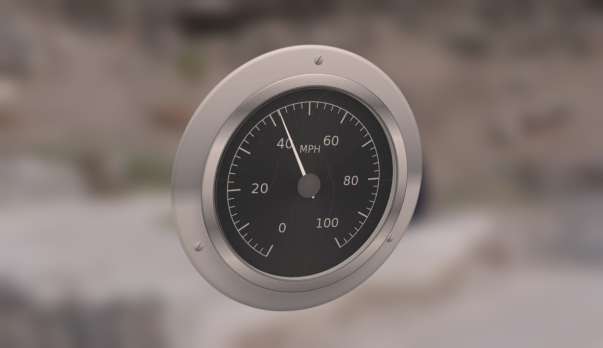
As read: {"value": 42, "unit": "mph"}
